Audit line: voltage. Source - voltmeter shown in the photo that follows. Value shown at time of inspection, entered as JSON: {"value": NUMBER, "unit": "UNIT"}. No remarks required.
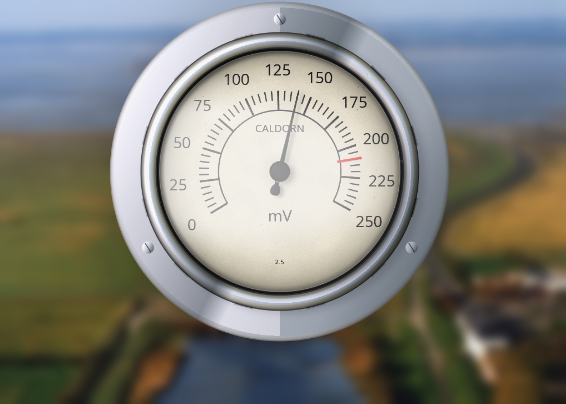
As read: {"value": 140, "unit": "mV"}
